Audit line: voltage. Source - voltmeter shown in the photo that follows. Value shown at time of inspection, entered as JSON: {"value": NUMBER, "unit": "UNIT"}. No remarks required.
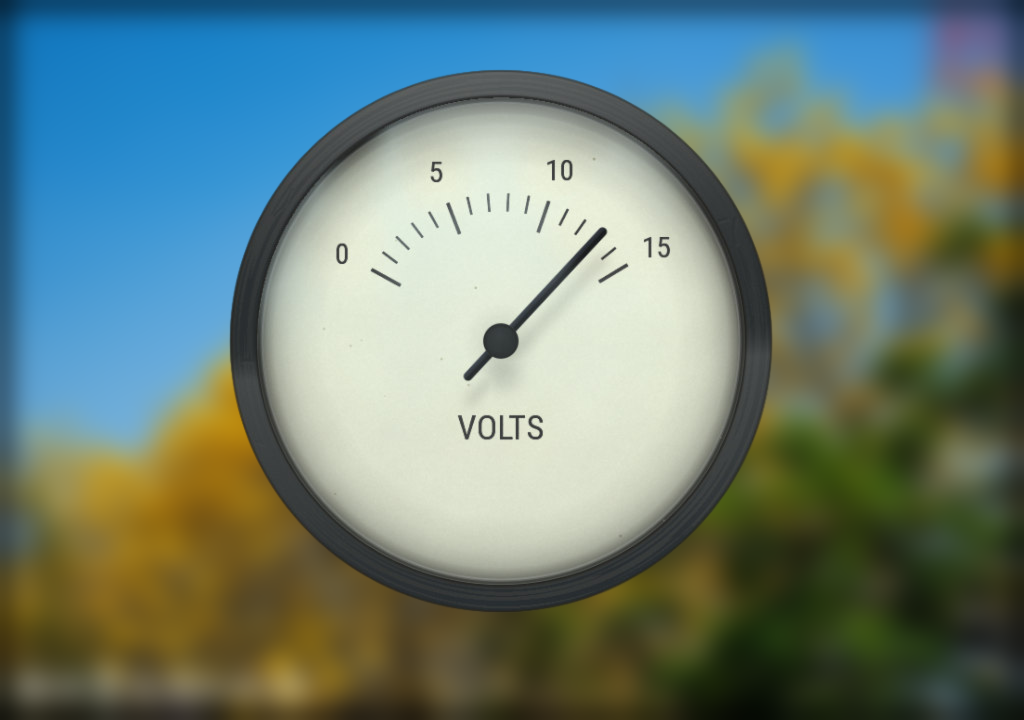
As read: {"value": 13, "unit": "V"}
